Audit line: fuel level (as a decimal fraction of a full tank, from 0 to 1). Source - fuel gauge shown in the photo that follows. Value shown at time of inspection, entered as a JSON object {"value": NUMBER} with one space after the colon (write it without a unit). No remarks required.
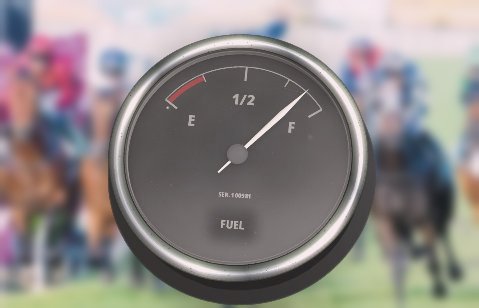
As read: {"value": 0.875}
